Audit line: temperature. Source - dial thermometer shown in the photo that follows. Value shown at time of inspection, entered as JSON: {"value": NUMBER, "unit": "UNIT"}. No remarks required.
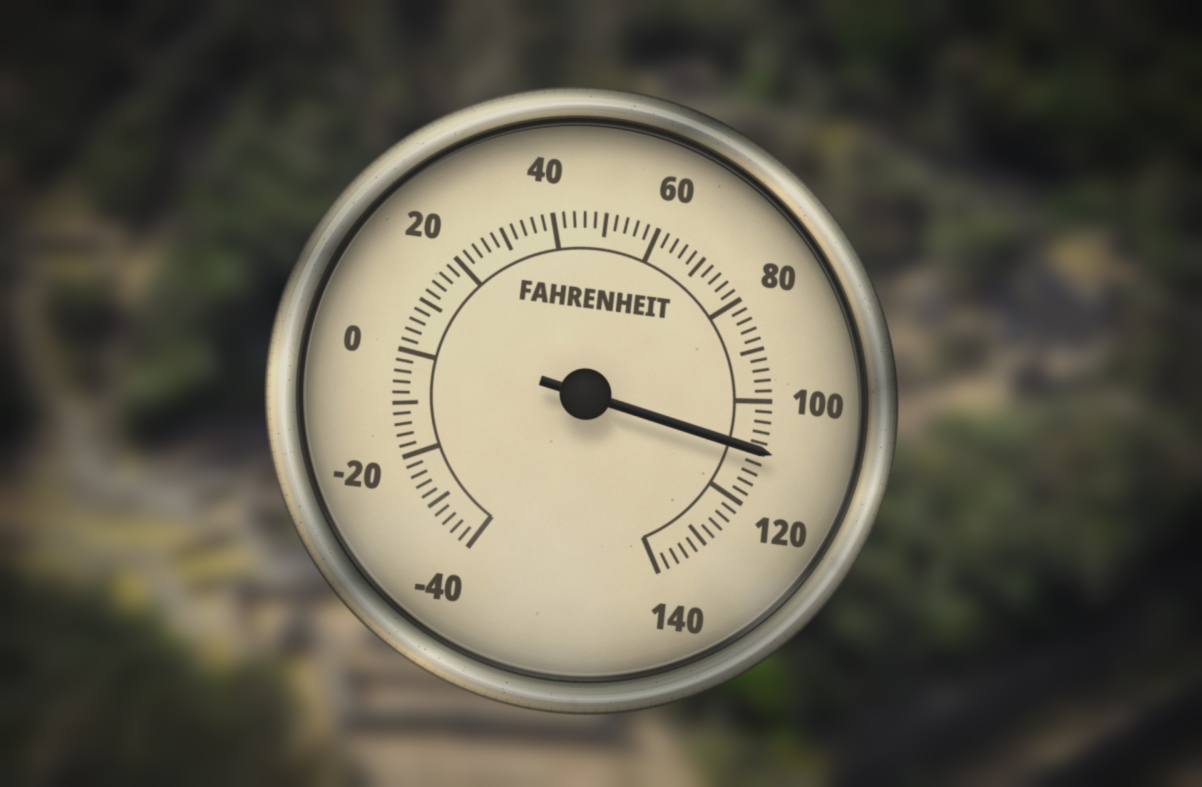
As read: {"value": 110, "unit": "°F"}
